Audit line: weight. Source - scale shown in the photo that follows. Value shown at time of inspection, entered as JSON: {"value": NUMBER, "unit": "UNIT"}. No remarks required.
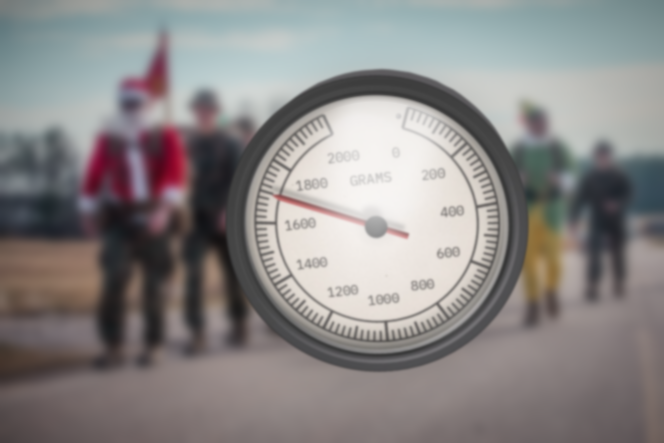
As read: {"value": 1700, "unit": "g"}
